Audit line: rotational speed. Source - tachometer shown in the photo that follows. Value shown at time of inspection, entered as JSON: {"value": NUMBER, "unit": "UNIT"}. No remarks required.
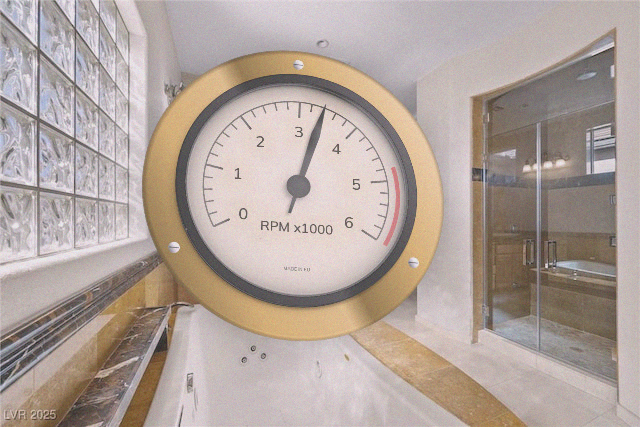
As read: {"value": 3400, "unit": "rpm"}
